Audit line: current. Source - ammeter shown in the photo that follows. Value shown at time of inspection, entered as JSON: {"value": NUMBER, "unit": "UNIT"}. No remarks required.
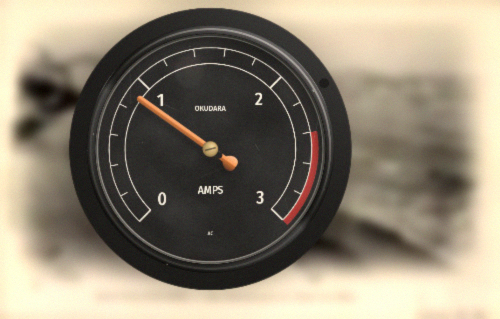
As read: {"value": 0.9, "unit": "A"}
